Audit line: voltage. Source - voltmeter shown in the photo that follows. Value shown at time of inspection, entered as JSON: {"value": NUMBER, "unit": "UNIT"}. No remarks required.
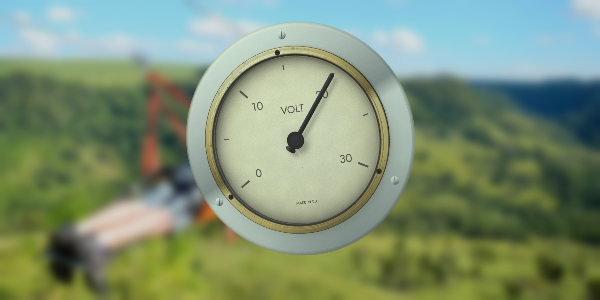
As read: {"value": 20, "unit": "V"}
